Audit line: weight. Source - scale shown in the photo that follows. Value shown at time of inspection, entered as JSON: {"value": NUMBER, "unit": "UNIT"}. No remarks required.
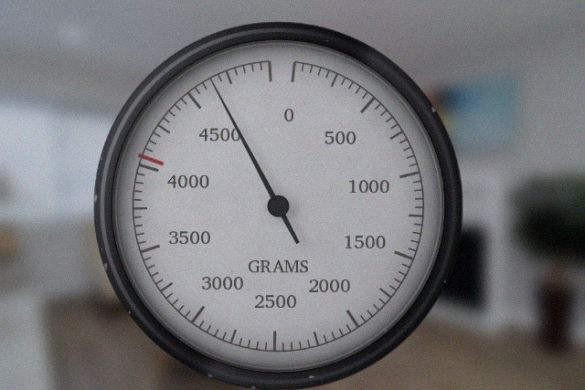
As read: {"value": 4650, "unit": "g"}
